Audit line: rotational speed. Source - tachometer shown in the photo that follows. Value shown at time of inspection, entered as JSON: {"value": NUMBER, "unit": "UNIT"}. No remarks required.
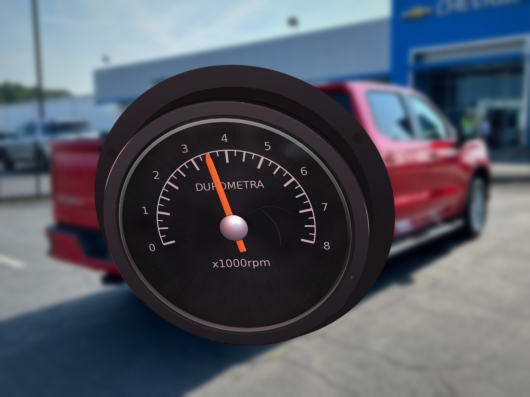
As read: {"value": 3500, "unit": "rpm"}
